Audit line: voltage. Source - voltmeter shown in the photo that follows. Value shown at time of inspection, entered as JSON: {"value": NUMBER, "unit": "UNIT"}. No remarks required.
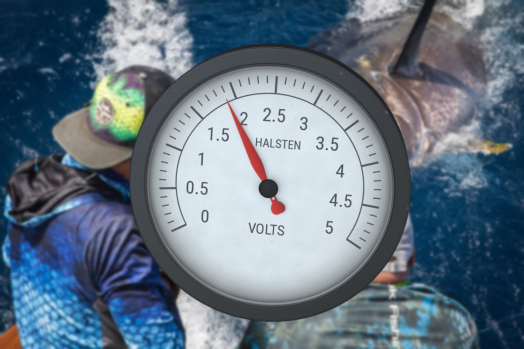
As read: {"value": 1.9, "unit": "V"}
